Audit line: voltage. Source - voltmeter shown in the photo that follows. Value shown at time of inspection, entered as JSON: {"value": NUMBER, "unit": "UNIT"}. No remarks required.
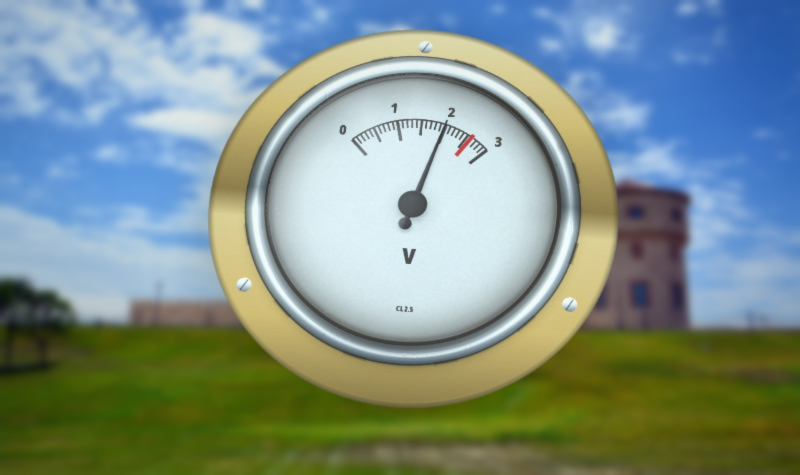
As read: {"value": 2, "unit": "V"}
